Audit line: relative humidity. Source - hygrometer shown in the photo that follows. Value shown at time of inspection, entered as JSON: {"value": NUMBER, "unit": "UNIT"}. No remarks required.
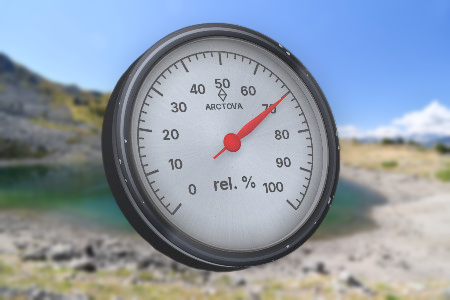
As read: {"value": 70, "unit": "%"}
